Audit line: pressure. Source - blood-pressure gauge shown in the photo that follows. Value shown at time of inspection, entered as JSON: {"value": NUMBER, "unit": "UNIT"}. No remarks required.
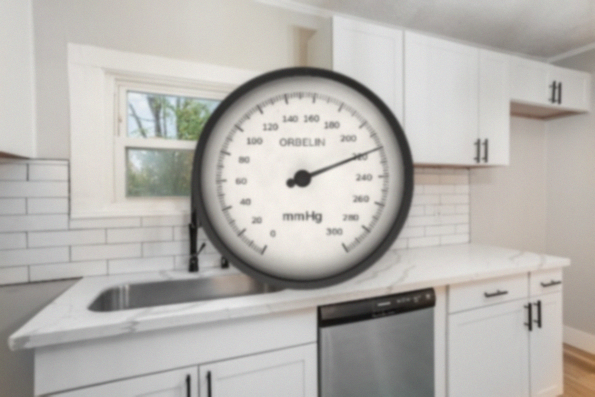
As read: {"value": 220, "unit": "mmHg"}
